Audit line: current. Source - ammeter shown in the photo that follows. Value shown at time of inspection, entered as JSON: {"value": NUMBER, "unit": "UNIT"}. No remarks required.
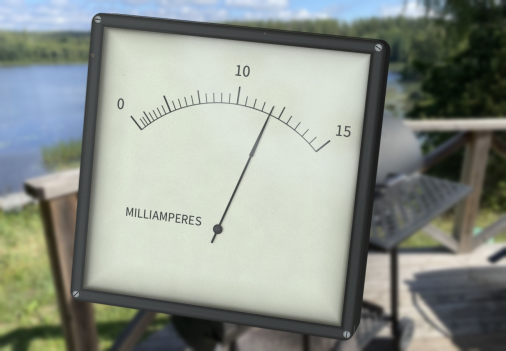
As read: {"value": 12, "unit": "mA"}
